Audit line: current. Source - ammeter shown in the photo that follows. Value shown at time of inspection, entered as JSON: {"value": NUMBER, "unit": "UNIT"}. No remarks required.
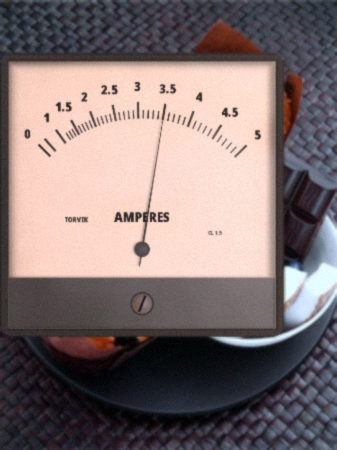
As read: {"value": 3.5, "unit": "A"}
